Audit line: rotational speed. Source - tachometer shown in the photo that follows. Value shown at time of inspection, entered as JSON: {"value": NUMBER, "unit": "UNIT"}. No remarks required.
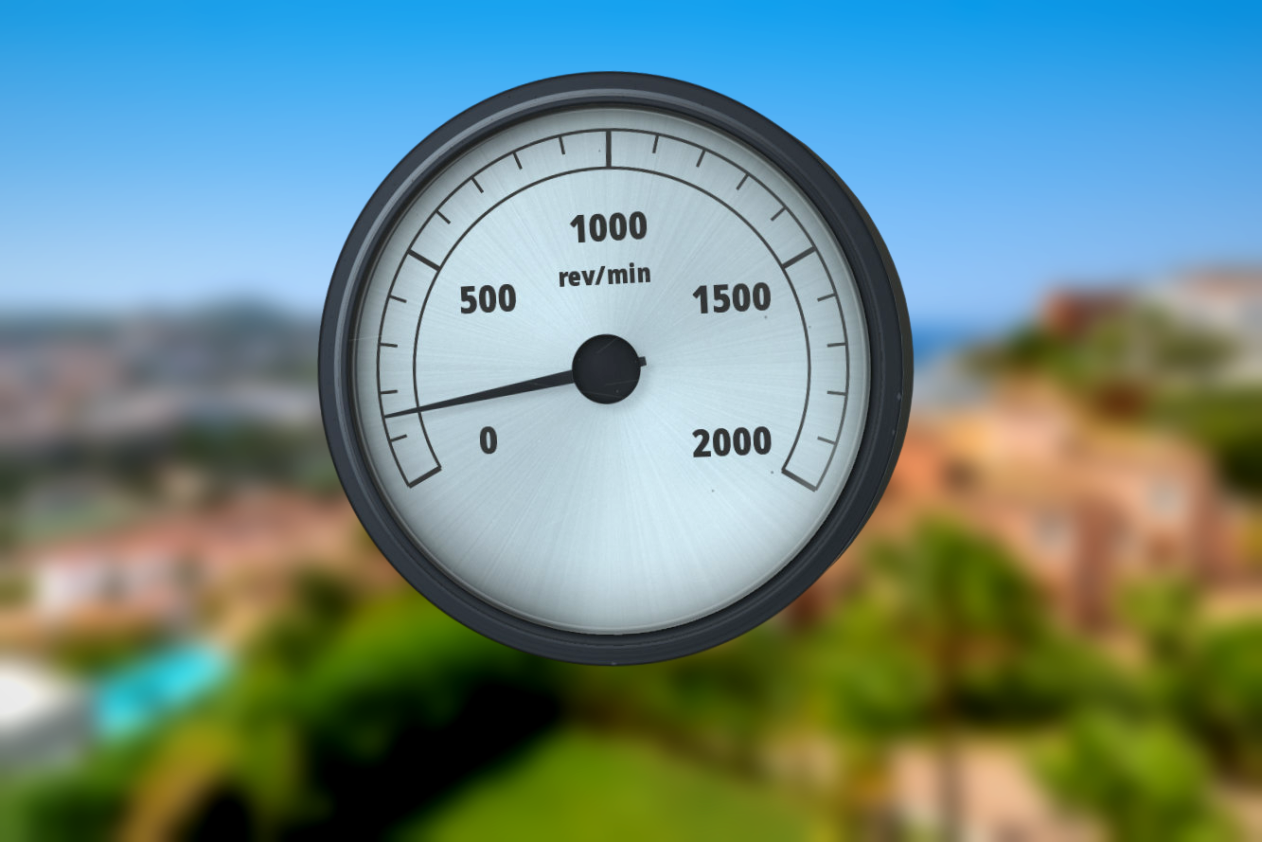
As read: {"value": 150, "unit": "rpm"}
